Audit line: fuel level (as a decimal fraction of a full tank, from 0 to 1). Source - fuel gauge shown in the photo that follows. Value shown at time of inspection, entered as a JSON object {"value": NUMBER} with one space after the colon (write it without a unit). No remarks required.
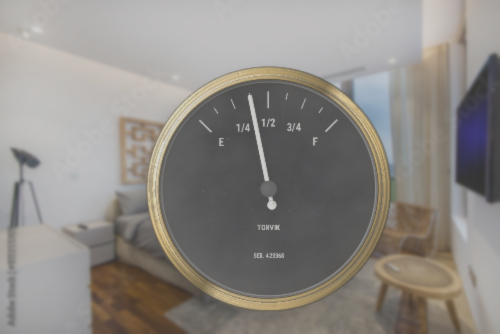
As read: {"value": 0.375}
